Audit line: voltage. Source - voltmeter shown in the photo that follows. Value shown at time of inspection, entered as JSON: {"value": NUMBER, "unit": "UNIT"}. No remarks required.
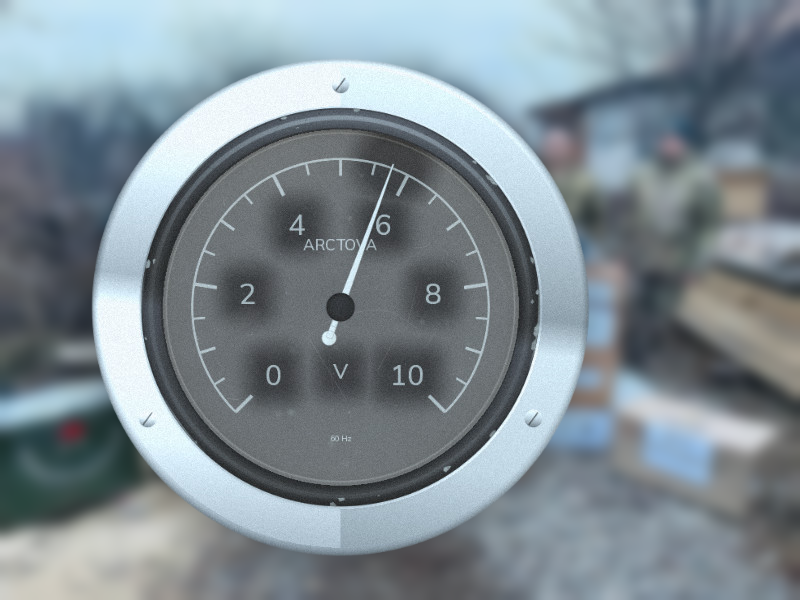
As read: {"value": 5.75, "unit": "V"}
